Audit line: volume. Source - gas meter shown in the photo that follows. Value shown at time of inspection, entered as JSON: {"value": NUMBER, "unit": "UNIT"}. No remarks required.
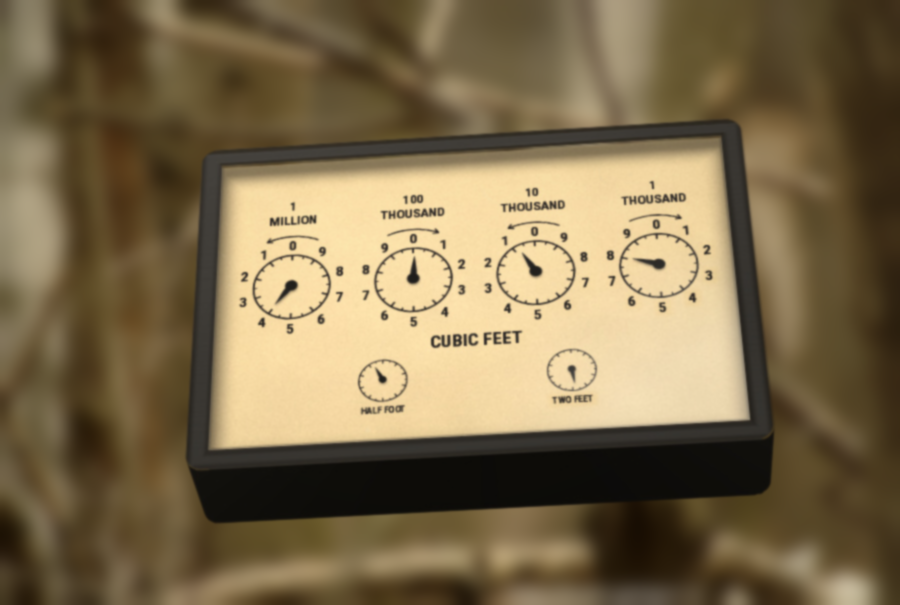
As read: {"value": 400800, "unit": "ft³"}
